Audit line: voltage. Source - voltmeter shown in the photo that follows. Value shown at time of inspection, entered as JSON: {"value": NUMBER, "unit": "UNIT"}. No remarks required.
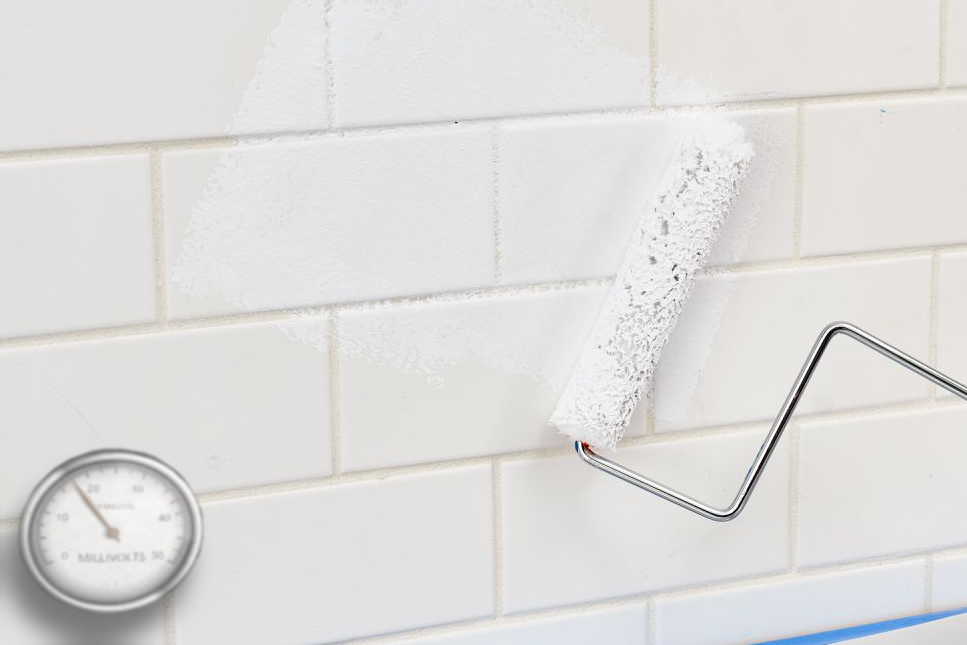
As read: {"value": 17.5, "unit": "mV"}
